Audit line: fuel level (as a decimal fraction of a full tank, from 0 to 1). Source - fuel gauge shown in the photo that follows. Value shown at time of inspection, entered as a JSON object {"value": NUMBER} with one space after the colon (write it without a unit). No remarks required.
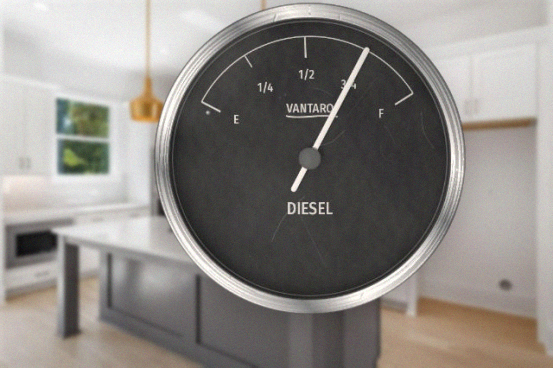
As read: {"value": 0.75}
